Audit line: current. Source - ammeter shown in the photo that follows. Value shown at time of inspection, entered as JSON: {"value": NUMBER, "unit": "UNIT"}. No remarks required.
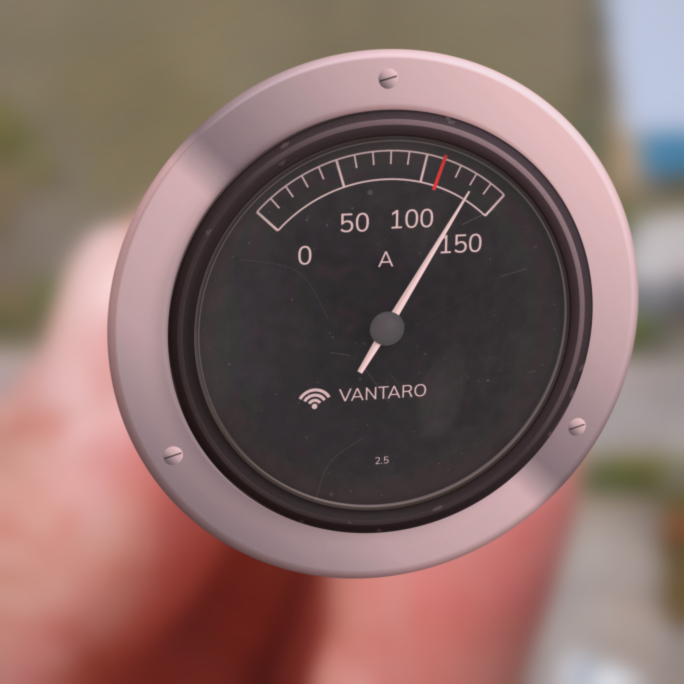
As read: {"value": 130, "unit": "A"}
